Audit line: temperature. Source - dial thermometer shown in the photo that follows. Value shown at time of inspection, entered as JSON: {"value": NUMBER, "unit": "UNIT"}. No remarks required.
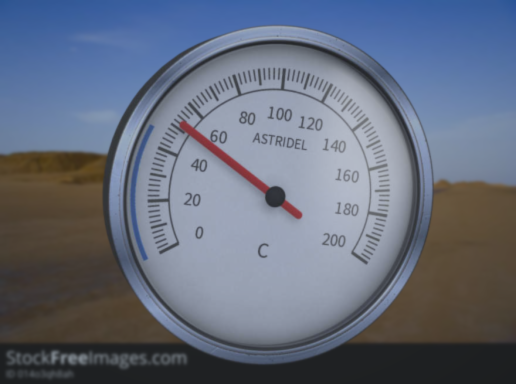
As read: {"value": 52, "unit": "°C"}
